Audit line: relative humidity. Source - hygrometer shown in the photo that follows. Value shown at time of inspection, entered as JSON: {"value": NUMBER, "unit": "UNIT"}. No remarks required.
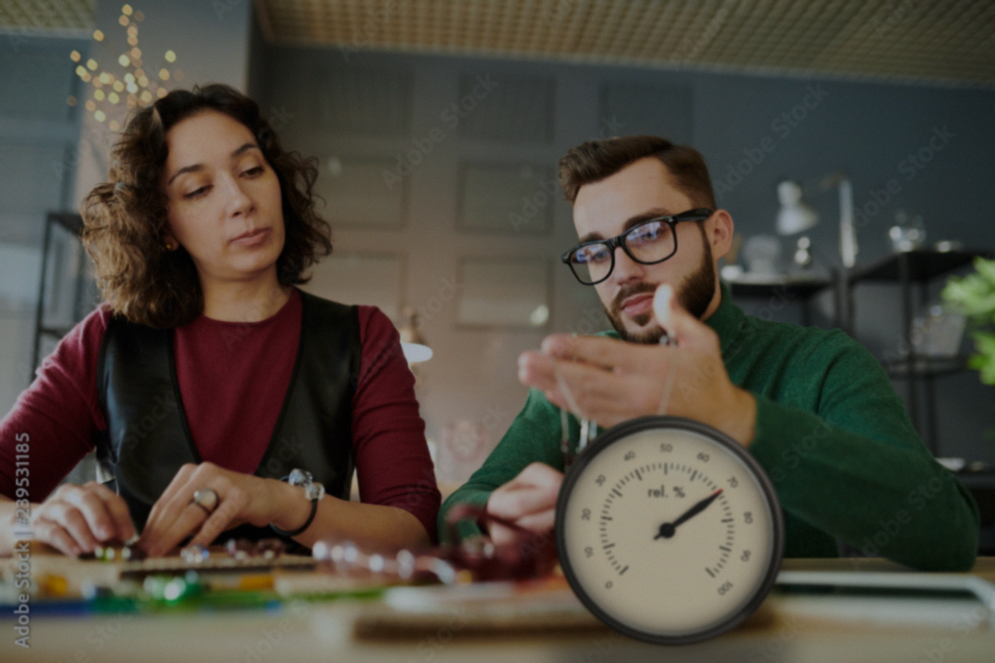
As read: {"value": 70, "unit": "%"}
